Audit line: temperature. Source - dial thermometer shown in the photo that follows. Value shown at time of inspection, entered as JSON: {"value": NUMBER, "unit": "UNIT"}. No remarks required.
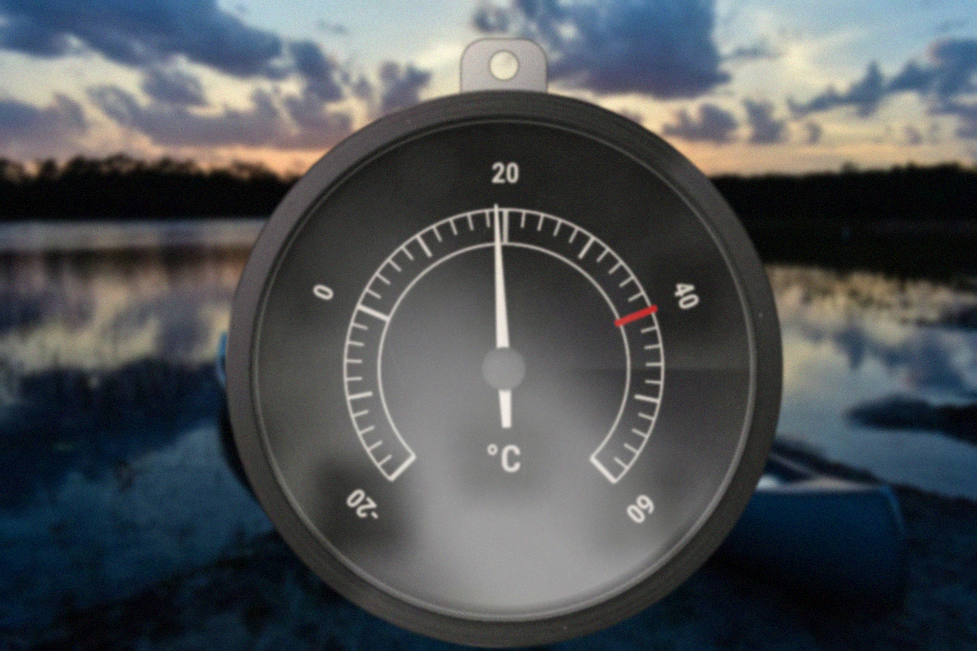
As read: {"value": 19, "unit": "°C"}
